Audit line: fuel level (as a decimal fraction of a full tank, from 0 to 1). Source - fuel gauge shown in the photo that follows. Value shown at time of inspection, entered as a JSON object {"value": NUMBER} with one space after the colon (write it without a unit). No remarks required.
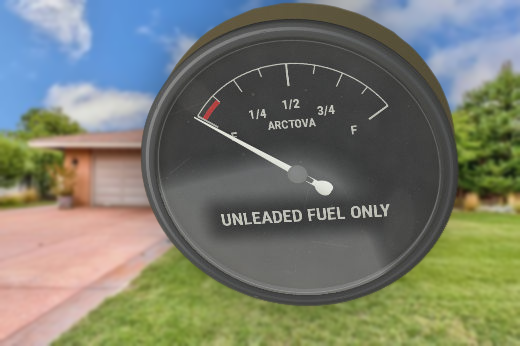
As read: {"value": 0}
